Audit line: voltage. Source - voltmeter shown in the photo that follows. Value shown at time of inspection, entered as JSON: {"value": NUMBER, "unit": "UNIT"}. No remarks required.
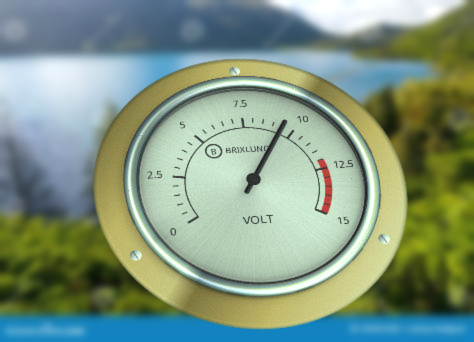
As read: {"value": 9.5, "unit": "V"}
